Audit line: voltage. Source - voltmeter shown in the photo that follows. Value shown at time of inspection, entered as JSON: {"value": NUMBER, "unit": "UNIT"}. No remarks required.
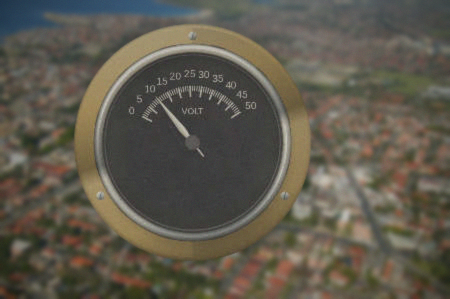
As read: {"value": 10, "unit": "V"}
